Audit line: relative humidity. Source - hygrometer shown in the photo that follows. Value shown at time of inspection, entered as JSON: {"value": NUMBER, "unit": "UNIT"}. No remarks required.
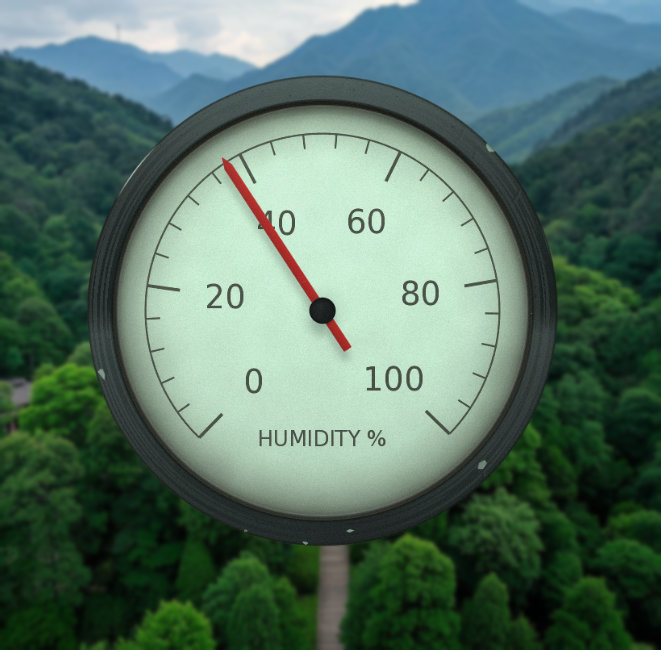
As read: {"value": 38, "unit": "%"}
